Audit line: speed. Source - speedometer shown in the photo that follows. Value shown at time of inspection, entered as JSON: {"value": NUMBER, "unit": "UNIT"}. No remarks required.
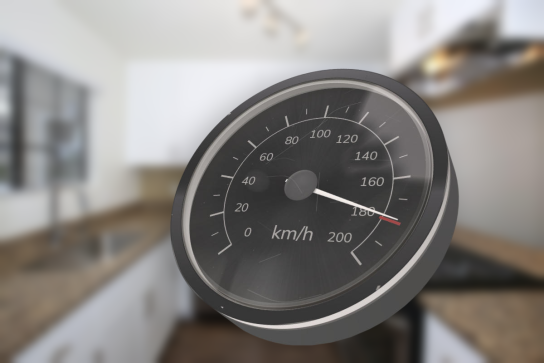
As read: {"value": 180, "unit": "km/h"}
